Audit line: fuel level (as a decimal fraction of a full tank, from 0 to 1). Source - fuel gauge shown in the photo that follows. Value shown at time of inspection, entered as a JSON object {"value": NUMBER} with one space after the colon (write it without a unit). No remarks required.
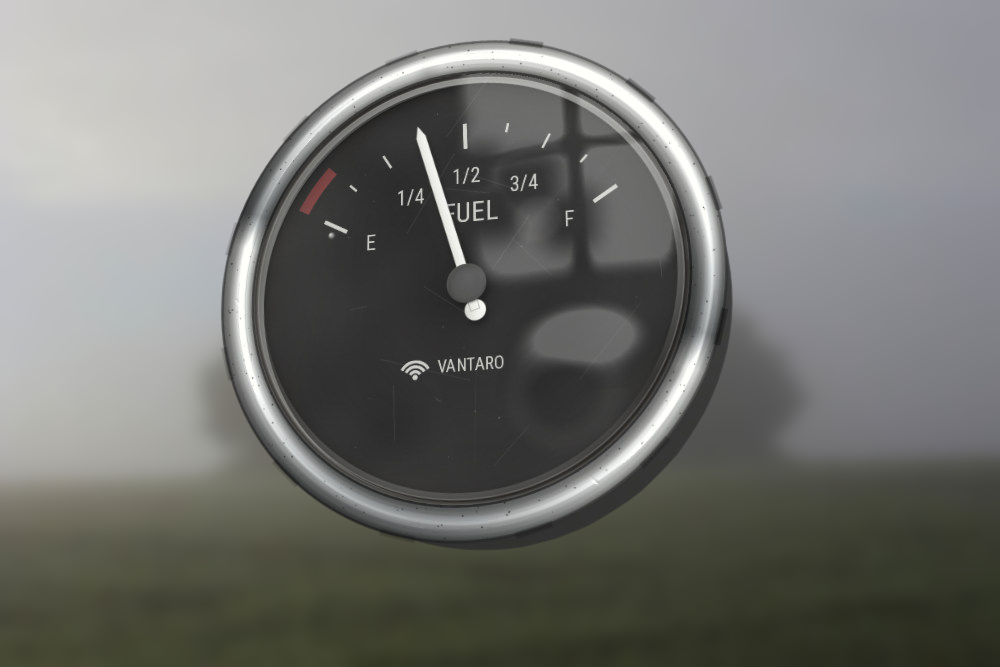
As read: {"value": 0.375}
